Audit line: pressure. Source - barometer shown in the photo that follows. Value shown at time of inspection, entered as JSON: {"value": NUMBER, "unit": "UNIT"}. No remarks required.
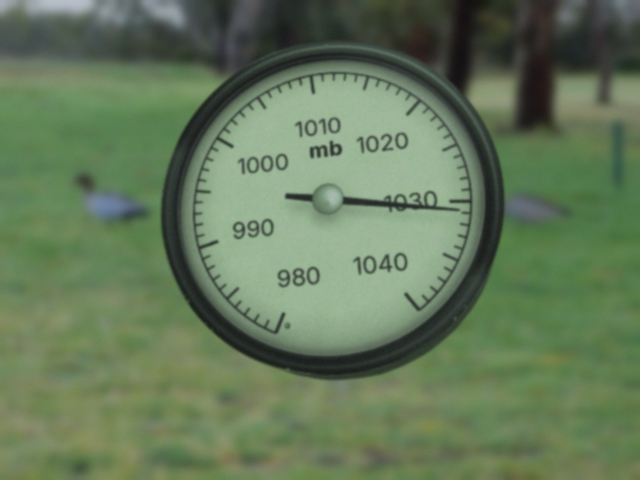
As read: {"value": 1031, "unit": "mbar"}
